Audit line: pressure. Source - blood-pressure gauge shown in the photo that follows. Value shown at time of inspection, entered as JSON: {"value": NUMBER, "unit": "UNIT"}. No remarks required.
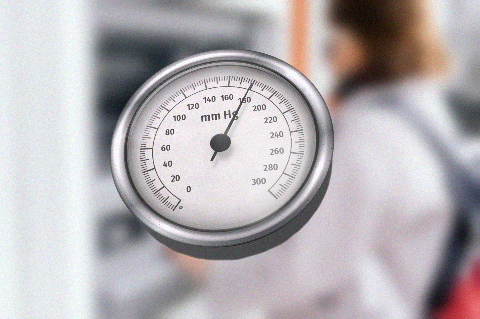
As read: {"value": 180, "unit": "mmHg"}
